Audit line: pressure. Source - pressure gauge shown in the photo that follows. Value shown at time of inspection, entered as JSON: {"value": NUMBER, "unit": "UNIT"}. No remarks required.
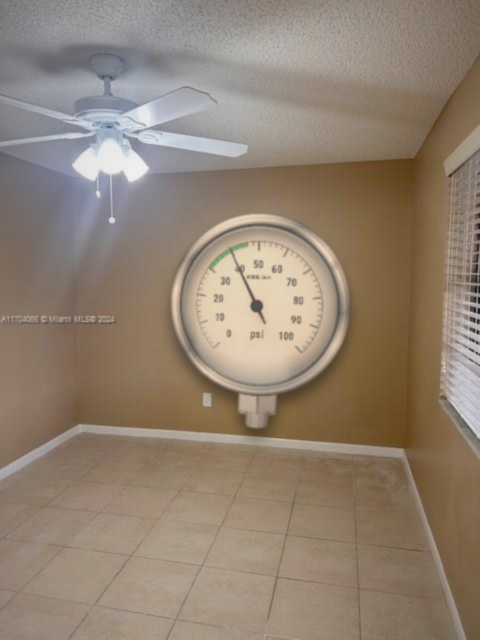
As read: {"value": 40, "unit": "psi"}
